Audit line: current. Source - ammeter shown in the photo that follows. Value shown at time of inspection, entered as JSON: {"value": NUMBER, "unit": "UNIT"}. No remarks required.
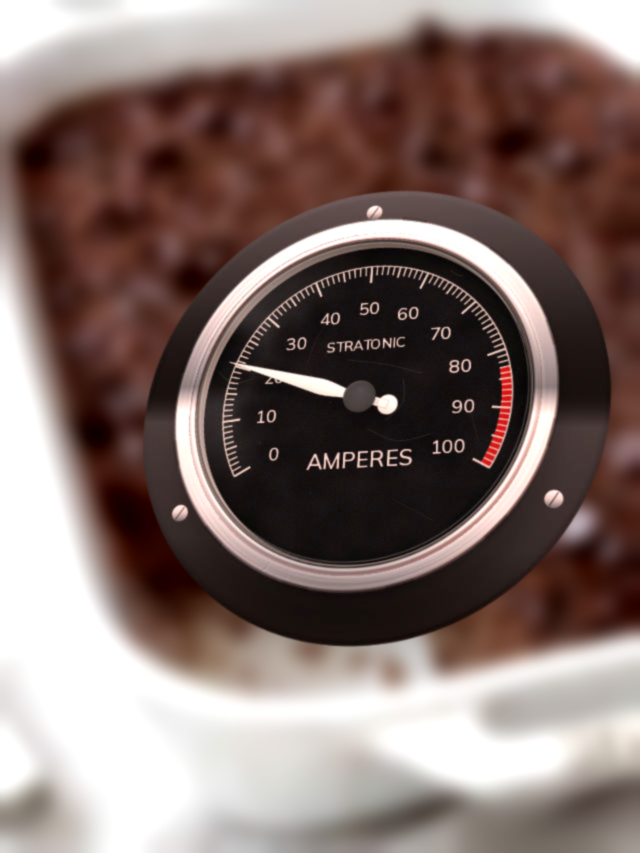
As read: {"value": 20, "unit": "A"}
